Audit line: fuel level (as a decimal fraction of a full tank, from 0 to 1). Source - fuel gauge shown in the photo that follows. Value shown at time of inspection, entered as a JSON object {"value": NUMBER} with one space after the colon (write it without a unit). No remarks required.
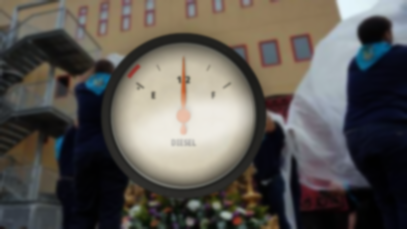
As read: {"value": 0.5}
